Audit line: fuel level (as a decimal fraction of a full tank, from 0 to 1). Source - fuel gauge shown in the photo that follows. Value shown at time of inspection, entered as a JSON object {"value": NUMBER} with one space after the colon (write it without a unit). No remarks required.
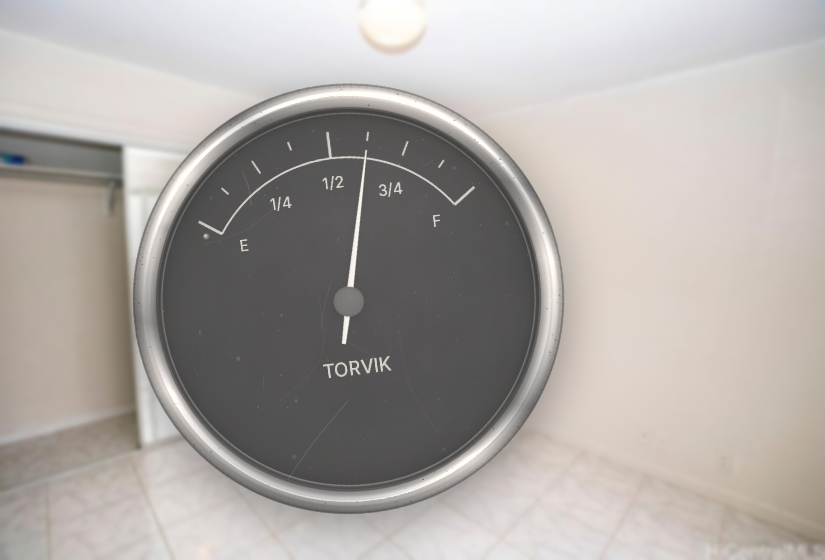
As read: {"value": 0.625}
